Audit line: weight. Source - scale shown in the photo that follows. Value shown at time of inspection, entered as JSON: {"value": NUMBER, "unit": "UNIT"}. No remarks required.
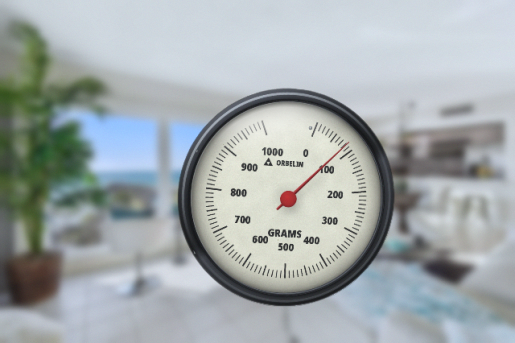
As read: {"value": 80, "unit": "g"}
